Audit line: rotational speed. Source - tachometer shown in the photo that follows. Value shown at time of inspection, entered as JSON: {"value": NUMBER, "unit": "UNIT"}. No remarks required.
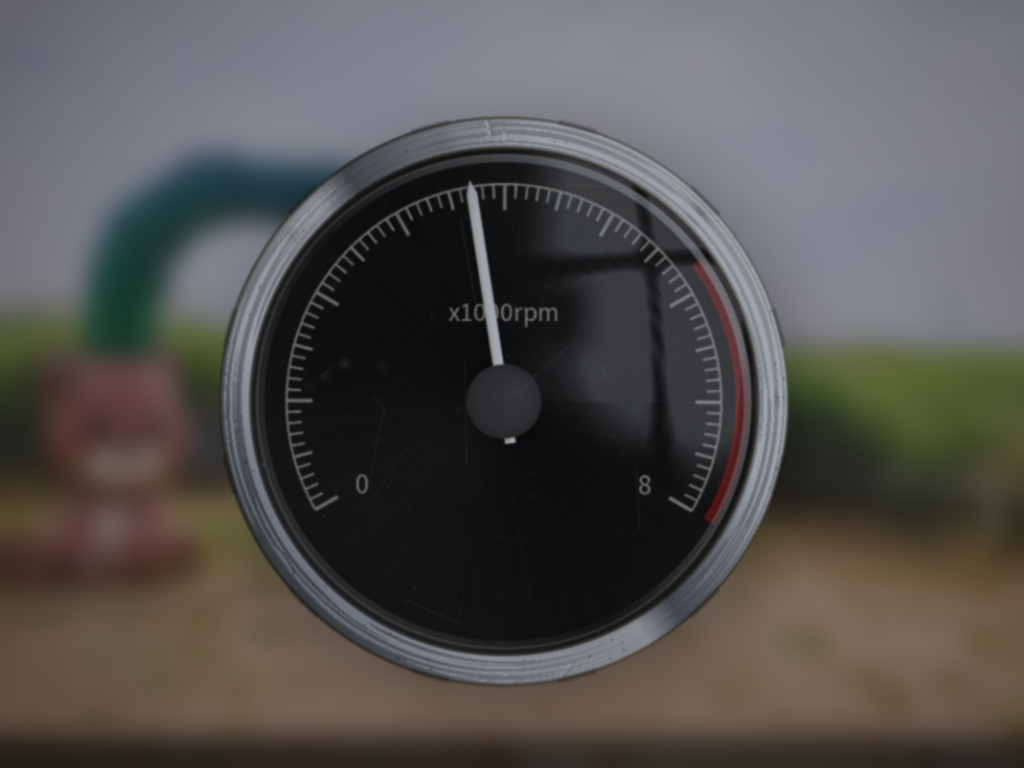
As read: {"value": 3700, "unit": "rpm"}
